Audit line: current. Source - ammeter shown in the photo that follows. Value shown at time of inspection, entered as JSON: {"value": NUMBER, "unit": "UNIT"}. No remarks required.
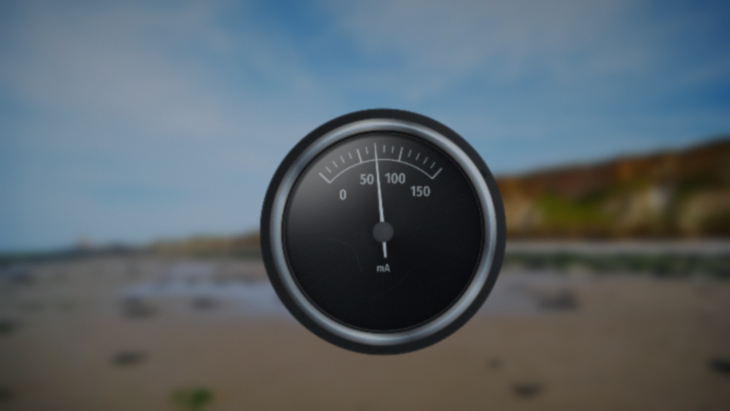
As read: {"value": 70, "unit": "mA"}
